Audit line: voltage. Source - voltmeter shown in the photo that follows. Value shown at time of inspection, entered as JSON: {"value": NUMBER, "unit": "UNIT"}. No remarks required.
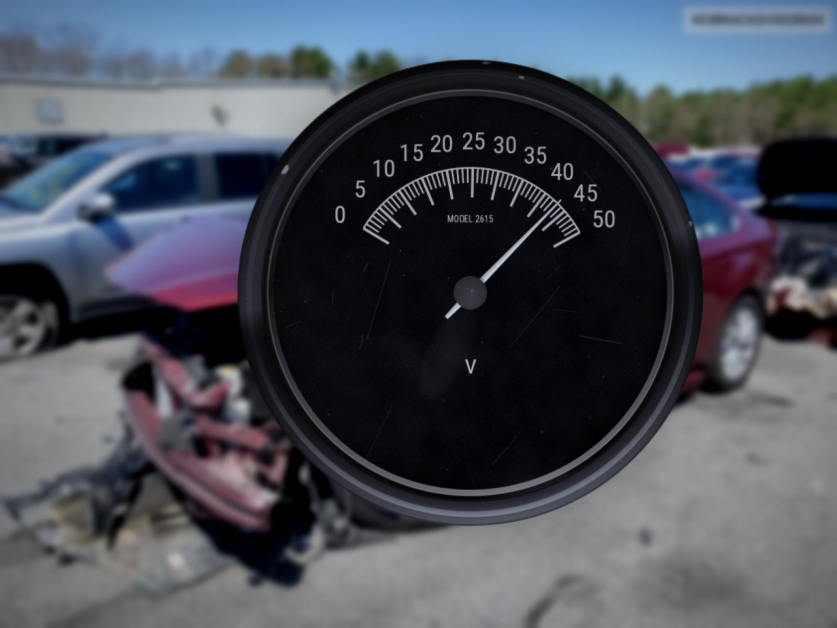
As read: {"value": 43, "unit": "V"}
